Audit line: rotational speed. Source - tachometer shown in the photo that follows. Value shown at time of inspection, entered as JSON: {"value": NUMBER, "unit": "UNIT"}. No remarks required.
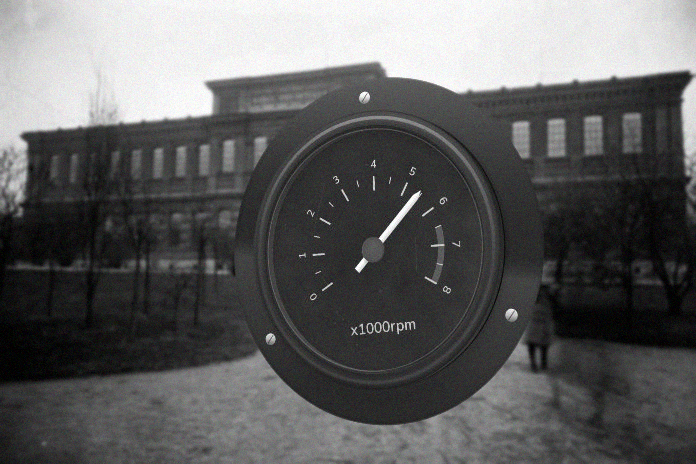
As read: {"value": 5500, "unit": "rpm"}
